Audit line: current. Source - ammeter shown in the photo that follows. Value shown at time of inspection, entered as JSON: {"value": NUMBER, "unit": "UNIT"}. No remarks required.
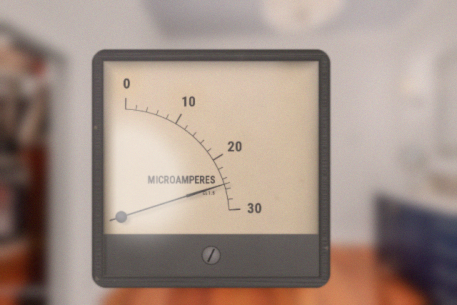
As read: {"value": 25, "unit": "µA"}
